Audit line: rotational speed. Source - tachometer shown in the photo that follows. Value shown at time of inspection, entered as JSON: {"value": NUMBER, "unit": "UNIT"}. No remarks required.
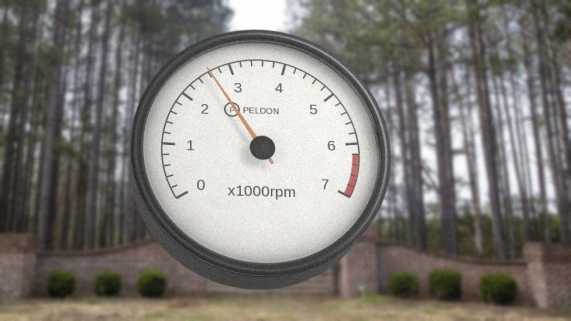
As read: {"value": 2600, "unit": "rpm"}
